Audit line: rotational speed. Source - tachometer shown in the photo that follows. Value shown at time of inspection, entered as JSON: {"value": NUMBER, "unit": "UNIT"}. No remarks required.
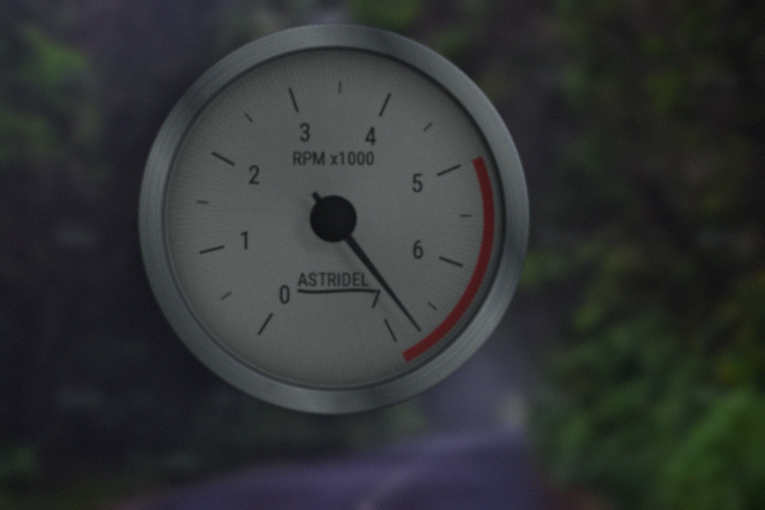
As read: {"value": 6750, "unit": "rpm"}
